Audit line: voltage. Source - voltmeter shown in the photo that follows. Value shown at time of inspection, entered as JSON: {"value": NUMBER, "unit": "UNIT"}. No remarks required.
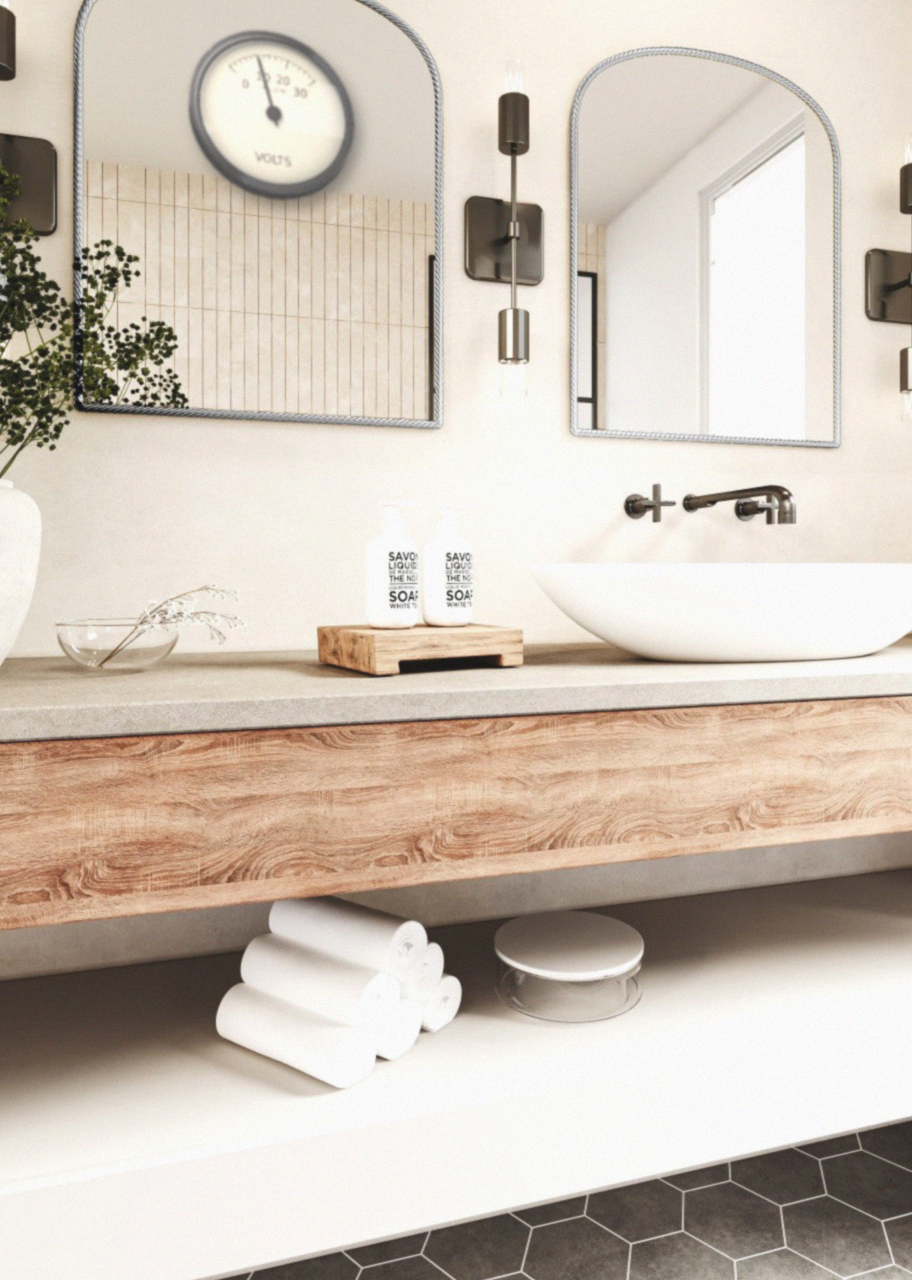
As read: {"value": 10, "unit": "V"}
